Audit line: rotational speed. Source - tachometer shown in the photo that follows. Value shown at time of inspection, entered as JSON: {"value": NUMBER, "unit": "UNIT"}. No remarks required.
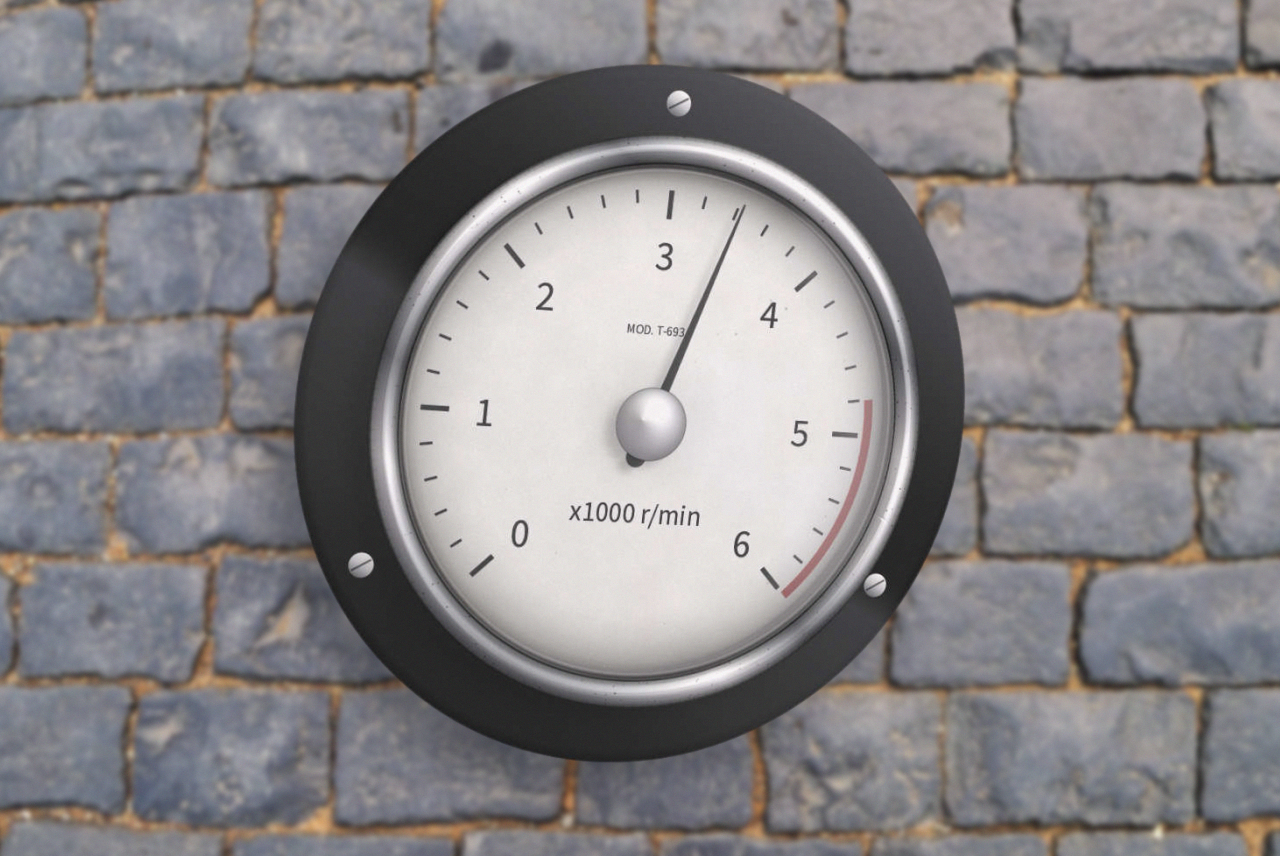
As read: {"value": 3400, "unit": "rpm"}
